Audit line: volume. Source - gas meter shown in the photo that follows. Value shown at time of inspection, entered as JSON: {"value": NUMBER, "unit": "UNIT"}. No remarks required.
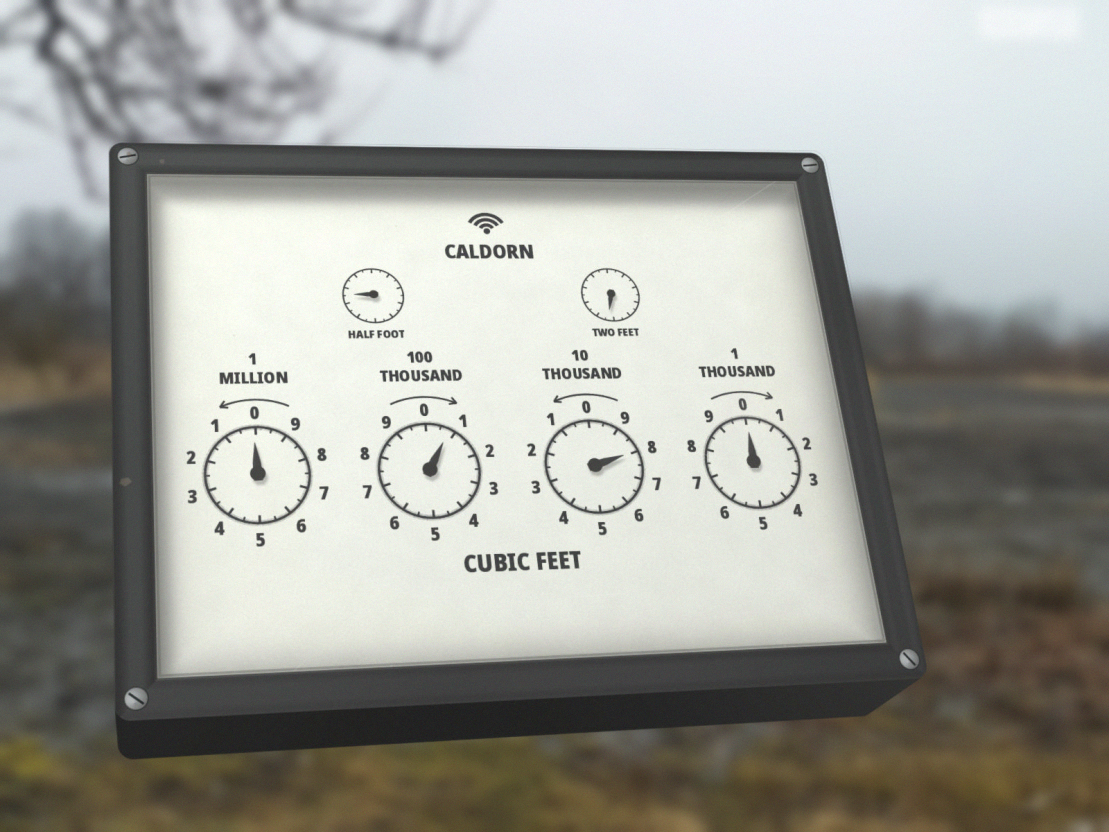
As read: {"value": 8000, "unit": "ft³"}
